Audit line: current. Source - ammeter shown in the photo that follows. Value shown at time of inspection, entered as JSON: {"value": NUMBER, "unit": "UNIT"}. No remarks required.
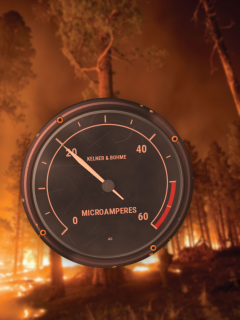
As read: {"value": 20, "unit": "µA"}
